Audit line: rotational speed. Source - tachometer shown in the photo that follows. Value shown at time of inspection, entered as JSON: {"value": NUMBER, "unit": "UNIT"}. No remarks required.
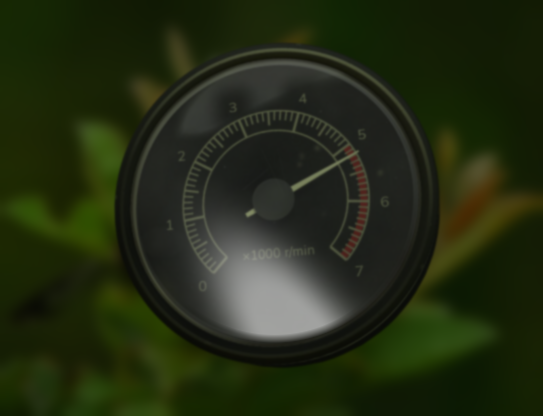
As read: {"value": 5200, "unit": "rpm"}
